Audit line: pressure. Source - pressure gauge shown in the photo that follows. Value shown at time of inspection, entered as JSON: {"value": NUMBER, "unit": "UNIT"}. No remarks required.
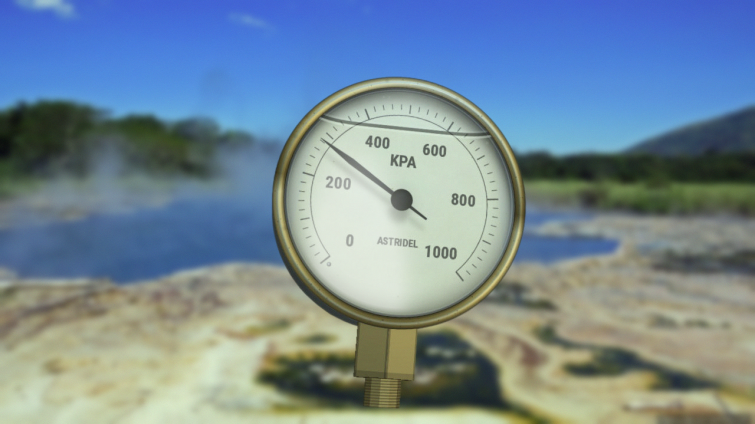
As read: {"value": 280, "unit": "kPa"}
